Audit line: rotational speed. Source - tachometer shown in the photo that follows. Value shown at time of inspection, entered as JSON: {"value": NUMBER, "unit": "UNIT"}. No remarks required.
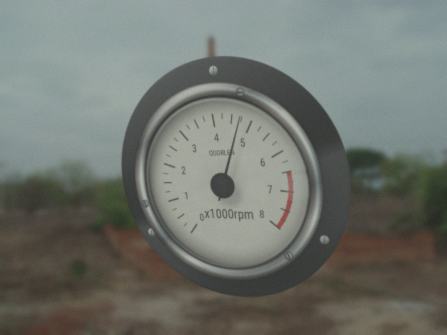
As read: {"value": 4750, "unit": "rpm"}
